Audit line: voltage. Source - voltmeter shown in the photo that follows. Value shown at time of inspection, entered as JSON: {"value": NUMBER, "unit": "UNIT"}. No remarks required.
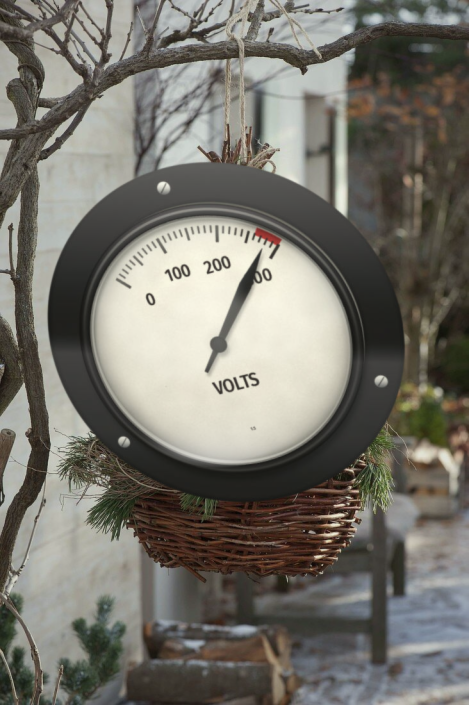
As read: {"value": 280, "unit": "V"}
